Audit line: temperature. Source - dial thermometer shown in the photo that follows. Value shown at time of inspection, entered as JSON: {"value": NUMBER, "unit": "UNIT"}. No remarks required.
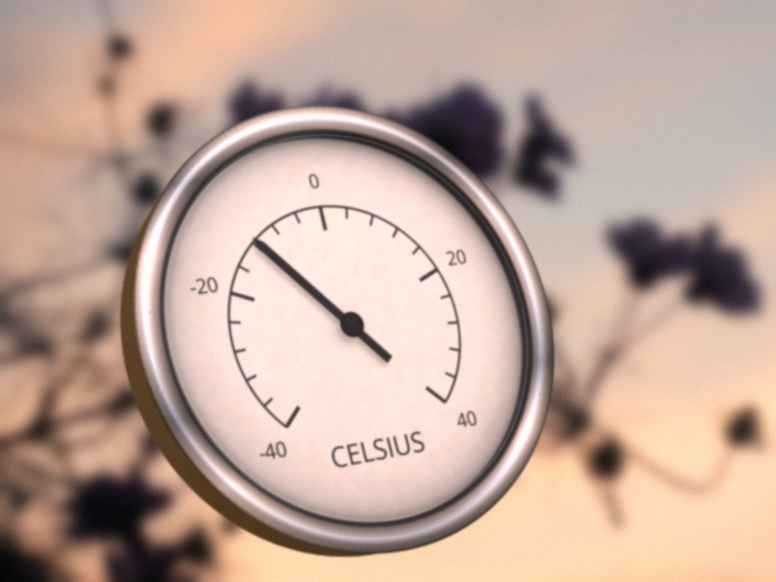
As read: {"value": -12, "unit": "°C"}
